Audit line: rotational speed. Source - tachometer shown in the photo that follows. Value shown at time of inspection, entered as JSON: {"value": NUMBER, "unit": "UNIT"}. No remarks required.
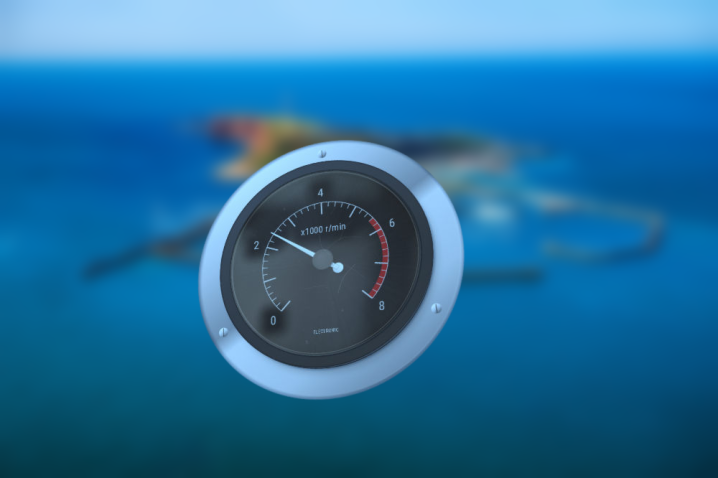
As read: {"value": 2400, "unit": "rpm"}
